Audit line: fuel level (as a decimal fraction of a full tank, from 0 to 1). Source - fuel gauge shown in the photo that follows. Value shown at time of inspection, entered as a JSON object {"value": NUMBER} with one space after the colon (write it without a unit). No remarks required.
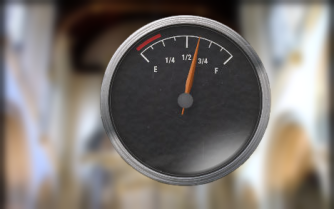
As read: {"value": 0.625}
